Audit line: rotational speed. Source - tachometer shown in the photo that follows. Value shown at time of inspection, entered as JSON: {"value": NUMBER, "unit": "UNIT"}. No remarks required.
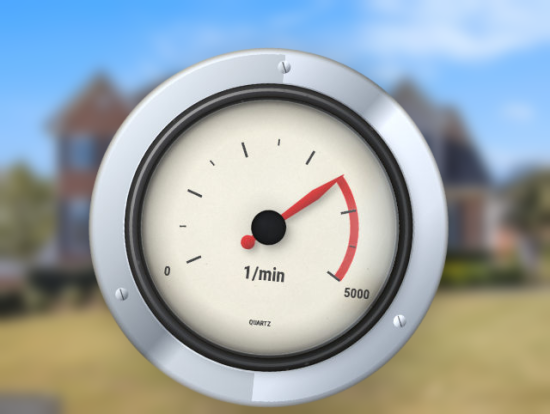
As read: {"value": 3500, "unit": "rpm"}
